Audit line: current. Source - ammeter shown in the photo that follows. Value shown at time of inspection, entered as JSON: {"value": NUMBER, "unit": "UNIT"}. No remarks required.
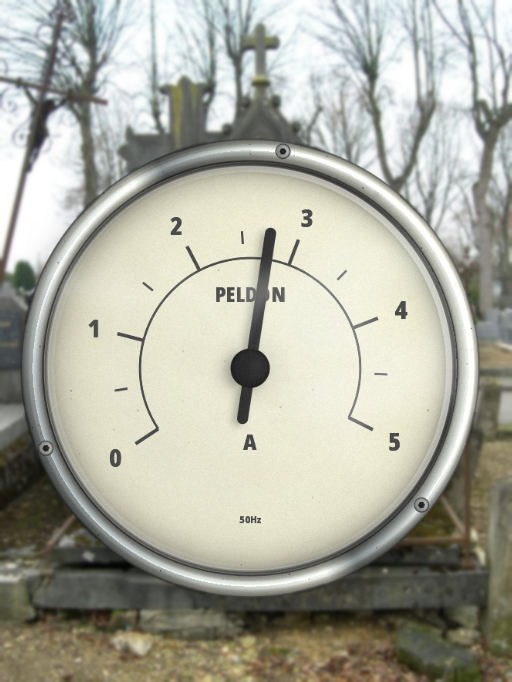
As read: {"value": 2.75, "unit": "A"}
